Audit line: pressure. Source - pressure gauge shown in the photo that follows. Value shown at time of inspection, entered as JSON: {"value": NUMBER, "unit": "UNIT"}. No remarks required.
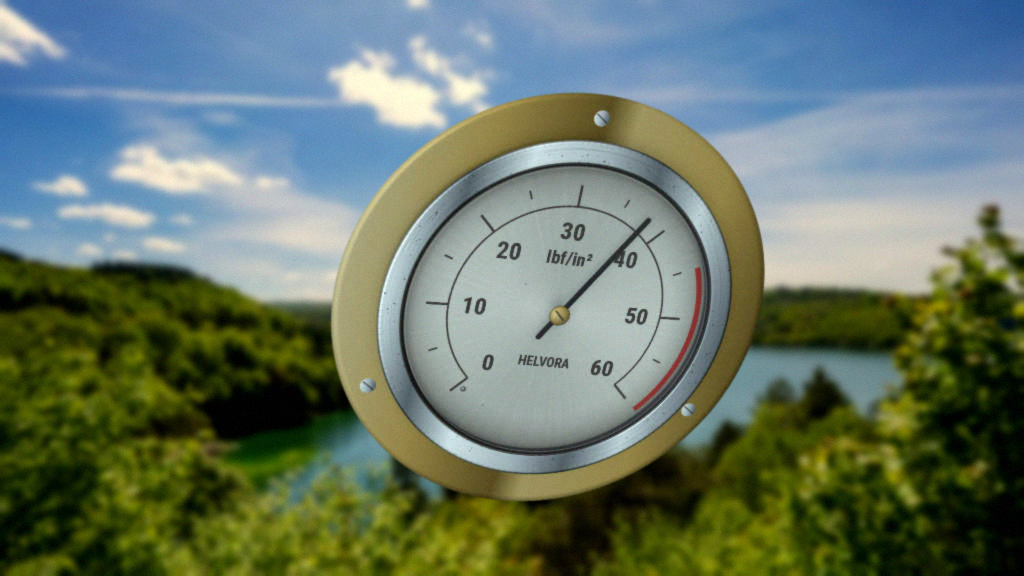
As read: {"value": 37.5, "unit": "psi"}
